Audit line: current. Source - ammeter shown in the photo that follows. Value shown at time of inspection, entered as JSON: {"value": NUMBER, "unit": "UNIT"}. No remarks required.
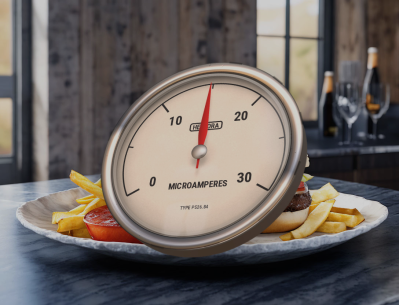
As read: {"value": 15, "unit": "µA"}
